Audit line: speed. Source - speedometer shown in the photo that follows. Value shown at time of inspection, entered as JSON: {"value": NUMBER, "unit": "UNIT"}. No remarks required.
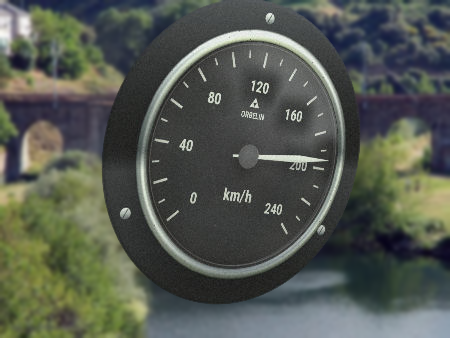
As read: {"value": 195, "unit": "km/h"}
